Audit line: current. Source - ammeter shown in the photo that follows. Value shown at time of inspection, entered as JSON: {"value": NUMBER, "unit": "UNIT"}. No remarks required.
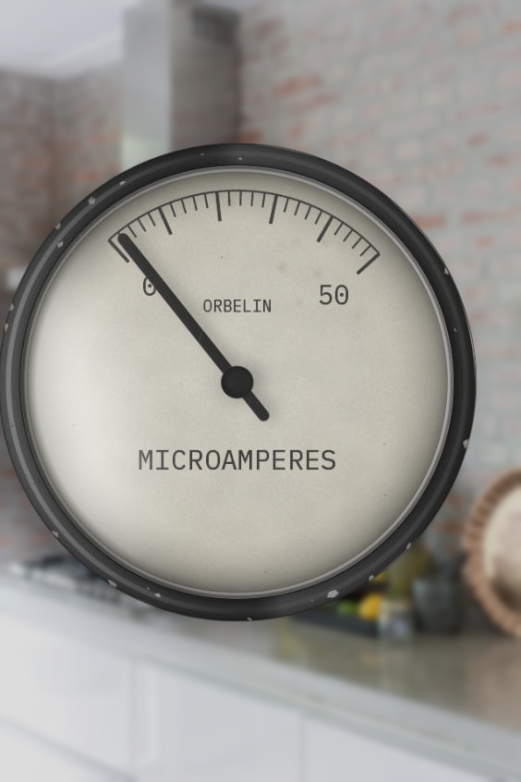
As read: {"value": 2, "unit": "µA"}
